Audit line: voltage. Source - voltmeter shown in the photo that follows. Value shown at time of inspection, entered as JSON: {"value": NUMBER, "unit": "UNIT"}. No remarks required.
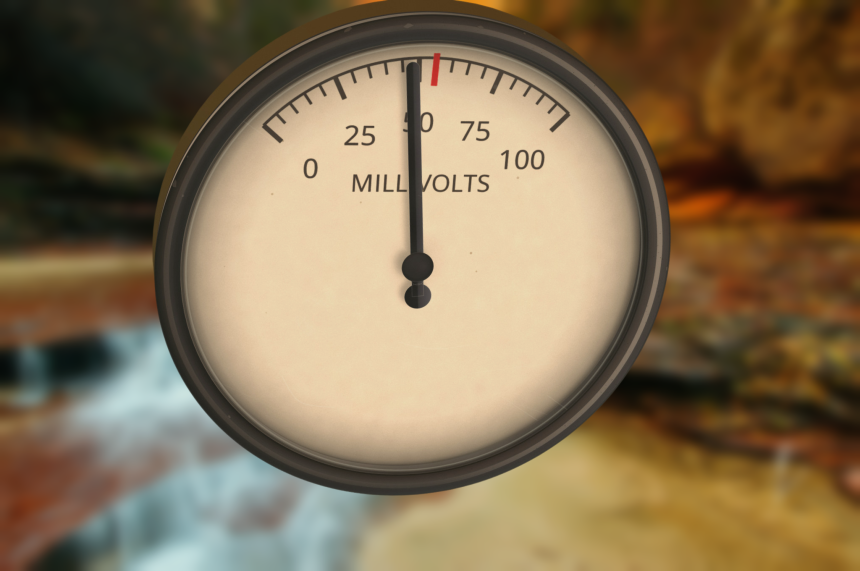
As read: {"value": 47.5, "unit": "mV"}
